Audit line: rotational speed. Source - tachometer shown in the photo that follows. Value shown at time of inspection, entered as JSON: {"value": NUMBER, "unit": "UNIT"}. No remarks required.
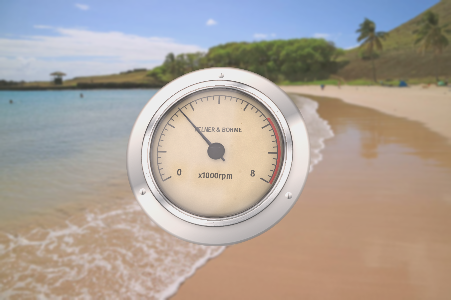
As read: {"value": 2600, "unit": "rpm"}
